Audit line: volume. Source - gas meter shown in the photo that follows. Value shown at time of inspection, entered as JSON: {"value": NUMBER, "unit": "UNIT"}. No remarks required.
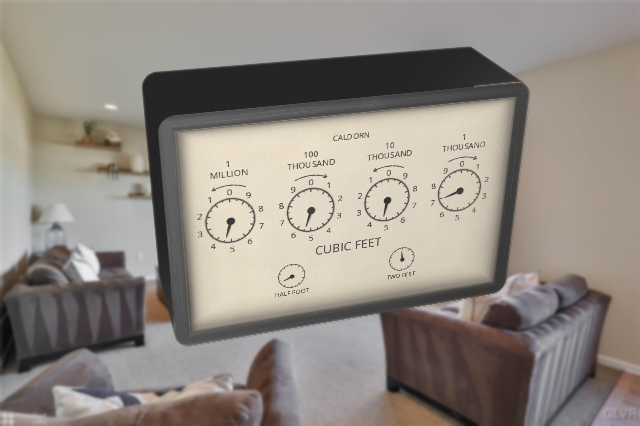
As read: {"value": 454700, "unit": "ft³"}
